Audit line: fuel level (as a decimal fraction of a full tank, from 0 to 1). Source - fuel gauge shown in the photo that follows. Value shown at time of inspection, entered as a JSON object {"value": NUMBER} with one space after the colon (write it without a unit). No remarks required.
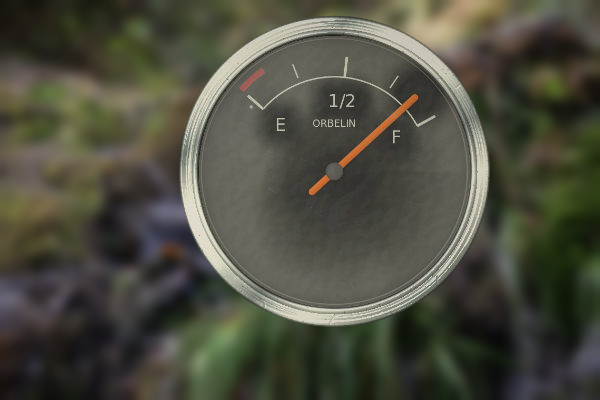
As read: {"value": 0.875}
